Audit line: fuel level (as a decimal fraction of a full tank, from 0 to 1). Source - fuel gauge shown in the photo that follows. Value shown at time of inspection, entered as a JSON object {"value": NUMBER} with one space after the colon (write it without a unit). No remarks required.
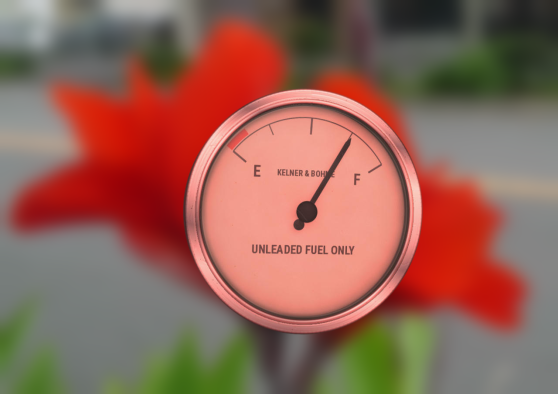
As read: {"value": 0.75}
